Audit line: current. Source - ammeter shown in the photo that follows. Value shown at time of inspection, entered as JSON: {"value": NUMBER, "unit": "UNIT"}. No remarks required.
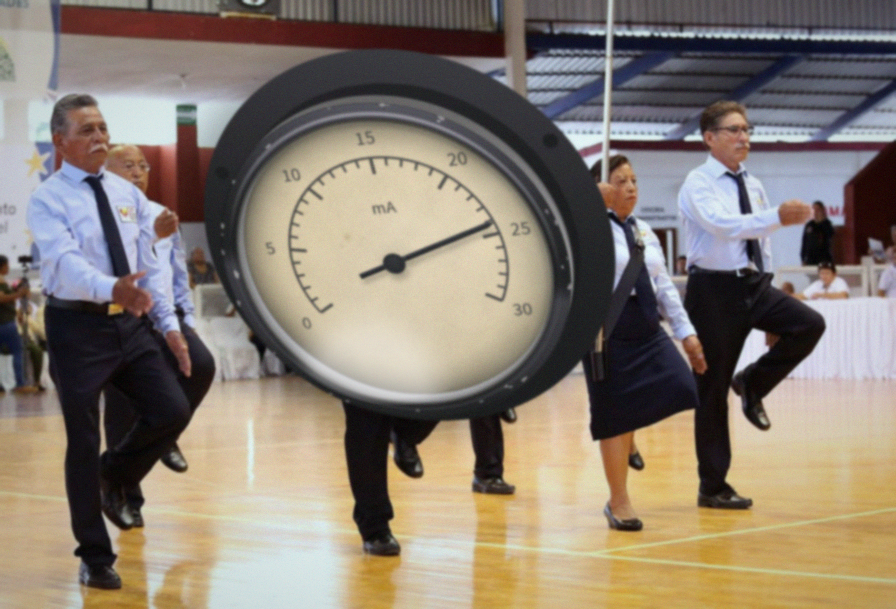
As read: {"value": 24, "unit": "mA"}
